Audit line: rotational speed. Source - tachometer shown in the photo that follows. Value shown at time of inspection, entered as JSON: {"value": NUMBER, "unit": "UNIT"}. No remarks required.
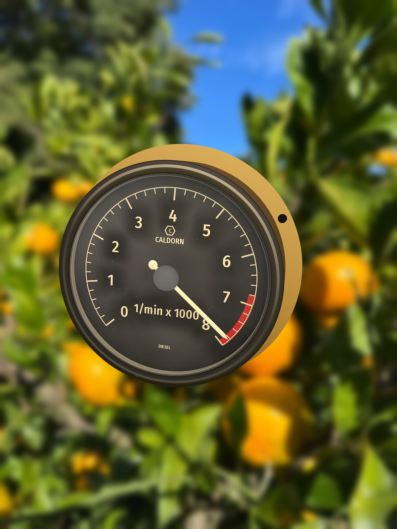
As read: {"value": 7800, "unit": "rpm"}
